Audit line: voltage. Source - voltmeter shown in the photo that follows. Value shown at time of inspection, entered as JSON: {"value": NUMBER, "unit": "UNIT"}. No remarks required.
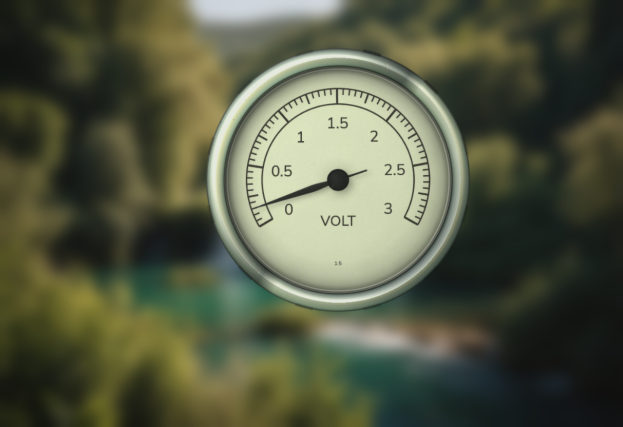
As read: {"value": 0.15, "unit": "V"}
